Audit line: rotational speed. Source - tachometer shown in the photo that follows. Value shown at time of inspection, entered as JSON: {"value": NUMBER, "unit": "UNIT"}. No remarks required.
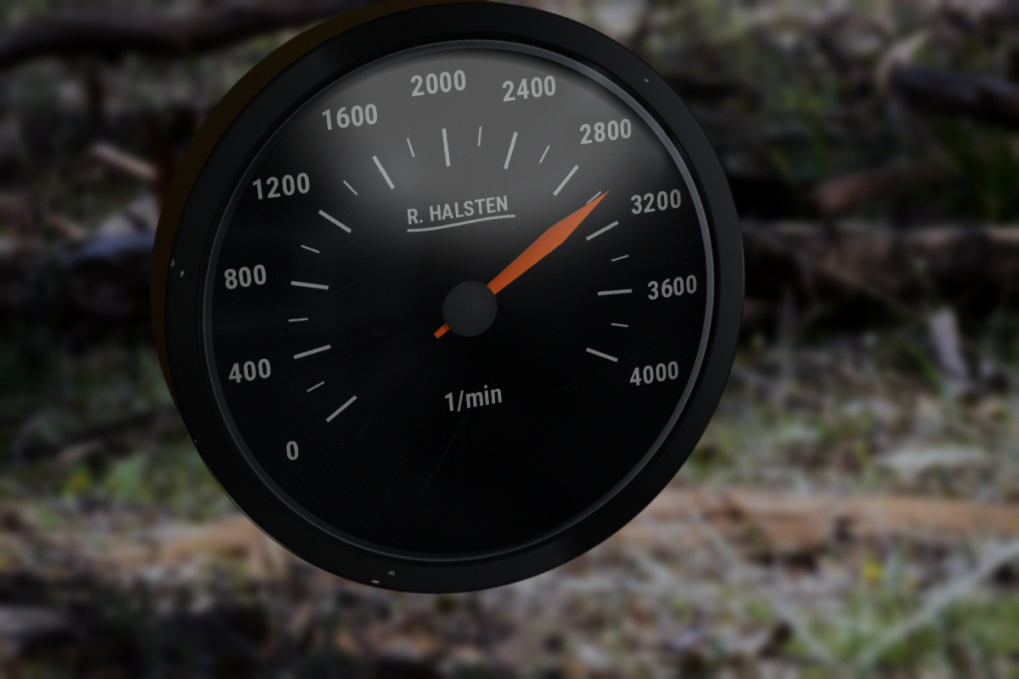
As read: {"value": 3000, "unit": "rpm"}
